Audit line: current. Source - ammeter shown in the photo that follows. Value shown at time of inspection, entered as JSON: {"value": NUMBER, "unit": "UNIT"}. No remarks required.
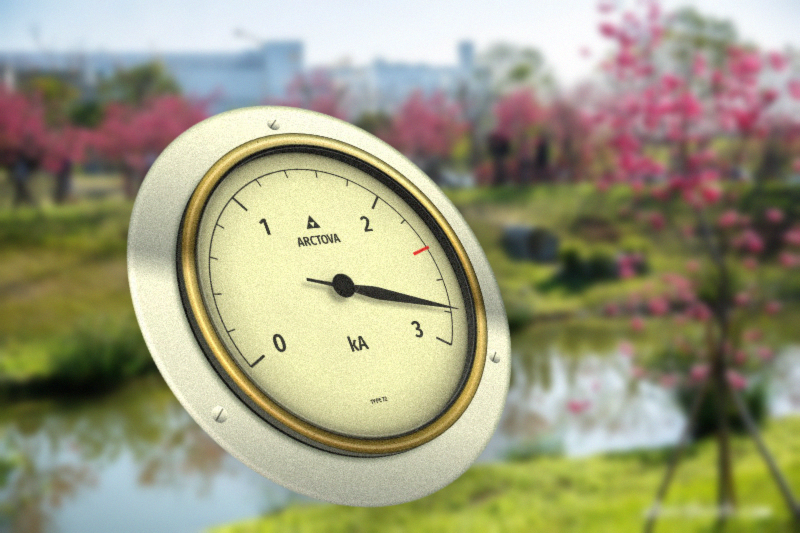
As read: {"value": 2.8, "unit": "kA"}
